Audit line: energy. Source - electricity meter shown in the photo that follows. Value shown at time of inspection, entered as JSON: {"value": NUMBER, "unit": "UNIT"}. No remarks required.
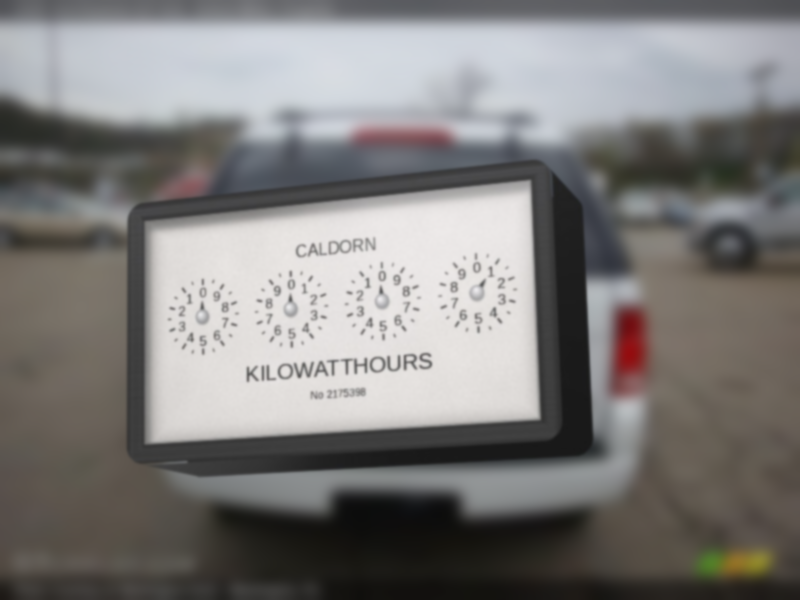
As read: {"value": 1, "unit": "kWh"}
